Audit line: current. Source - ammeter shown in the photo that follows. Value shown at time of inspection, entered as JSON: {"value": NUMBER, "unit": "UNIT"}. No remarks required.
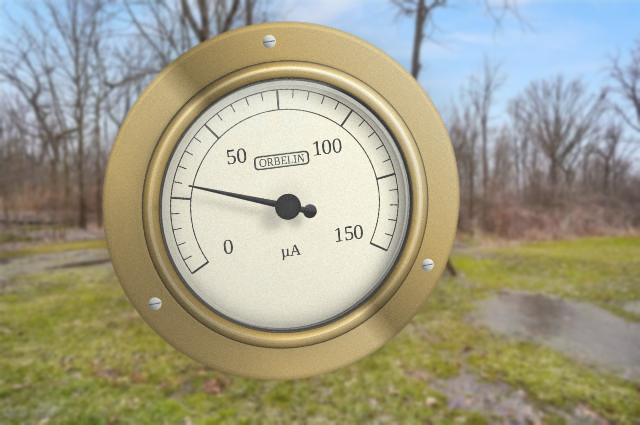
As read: {"value": 30, "unit": "µA"}
